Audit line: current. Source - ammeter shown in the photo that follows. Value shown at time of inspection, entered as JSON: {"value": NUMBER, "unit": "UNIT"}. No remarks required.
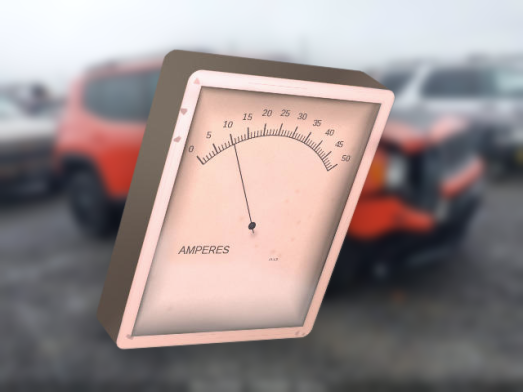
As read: {"value": 10, "unit": "A"}
